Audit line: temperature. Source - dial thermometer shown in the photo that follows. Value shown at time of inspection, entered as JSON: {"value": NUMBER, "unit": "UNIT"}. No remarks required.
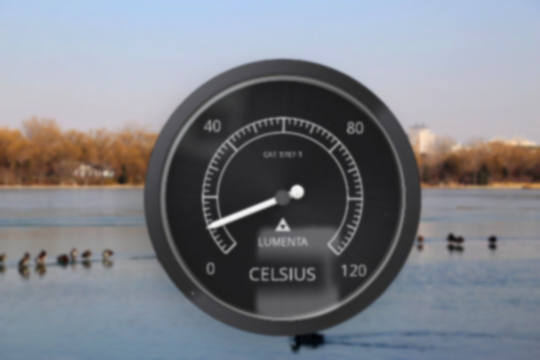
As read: {"value": 10, "unit": "°C"}
